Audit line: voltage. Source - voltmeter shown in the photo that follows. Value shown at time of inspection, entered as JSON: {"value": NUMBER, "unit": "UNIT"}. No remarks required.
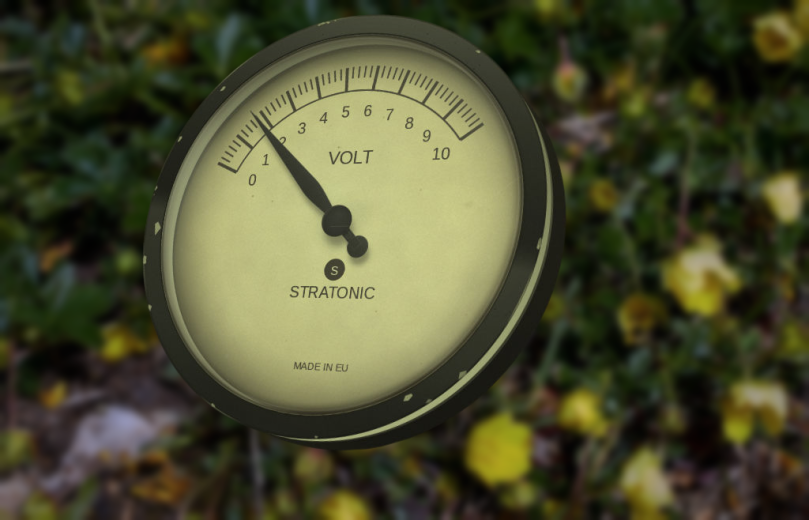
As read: {"value": 1.8, "unit": "V"}
